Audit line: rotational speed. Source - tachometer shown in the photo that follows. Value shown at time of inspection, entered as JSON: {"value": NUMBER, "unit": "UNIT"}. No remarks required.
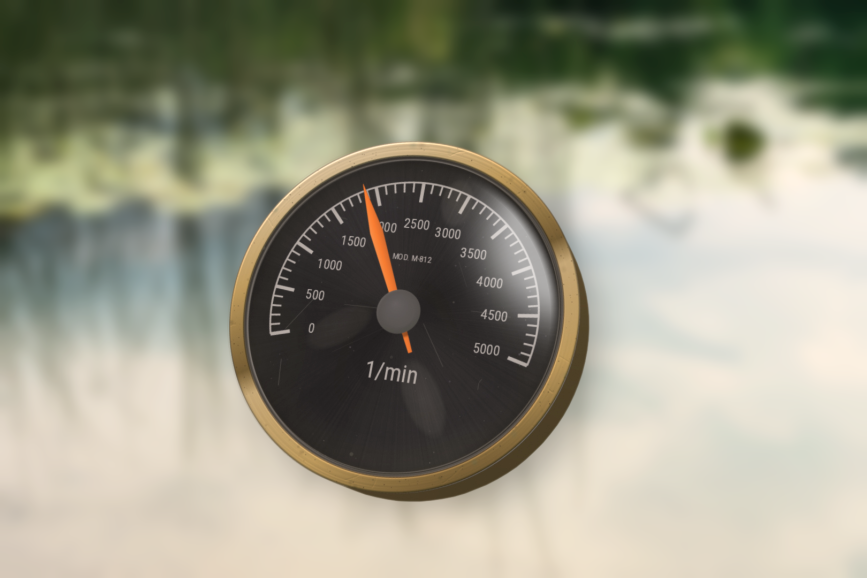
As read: {"value": 1900, "unit": "rpm"}
